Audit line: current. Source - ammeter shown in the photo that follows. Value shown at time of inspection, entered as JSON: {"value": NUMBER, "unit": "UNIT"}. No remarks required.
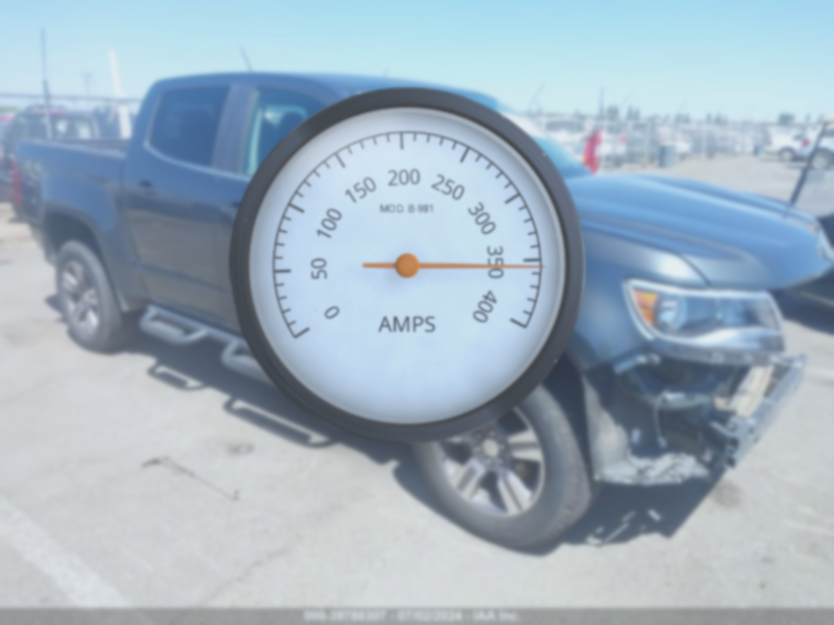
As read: {"value": 355, "unit": "A"}
